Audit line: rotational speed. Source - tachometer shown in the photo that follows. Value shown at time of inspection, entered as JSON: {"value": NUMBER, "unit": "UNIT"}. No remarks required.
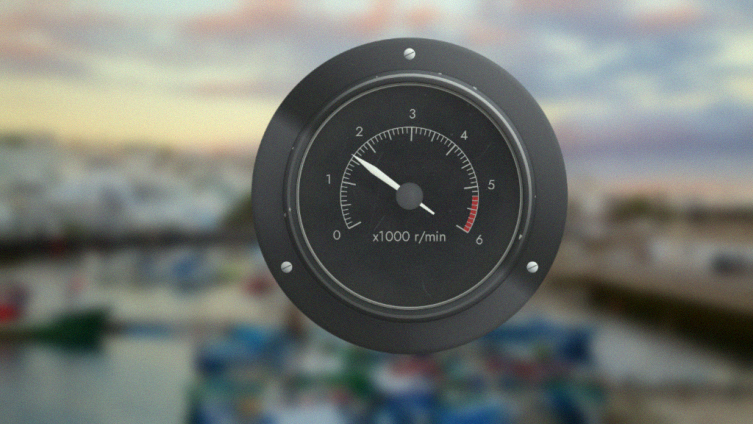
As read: {"value": 1600, "unit": "rpm"}
